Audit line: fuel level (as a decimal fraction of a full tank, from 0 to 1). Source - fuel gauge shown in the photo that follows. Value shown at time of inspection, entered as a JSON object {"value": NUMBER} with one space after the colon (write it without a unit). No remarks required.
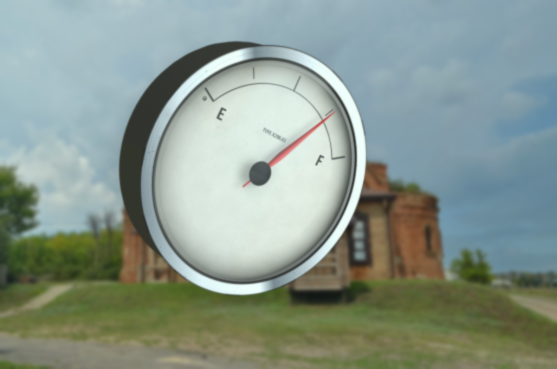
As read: {"value": 0.75}
